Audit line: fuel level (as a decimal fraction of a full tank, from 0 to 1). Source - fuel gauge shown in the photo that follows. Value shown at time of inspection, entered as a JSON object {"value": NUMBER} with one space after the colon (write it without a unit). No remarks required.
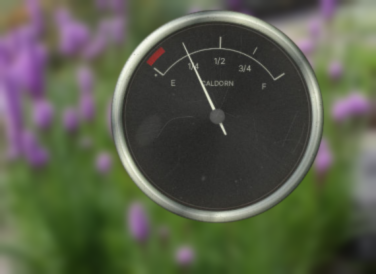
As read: {"value": 0.25}
